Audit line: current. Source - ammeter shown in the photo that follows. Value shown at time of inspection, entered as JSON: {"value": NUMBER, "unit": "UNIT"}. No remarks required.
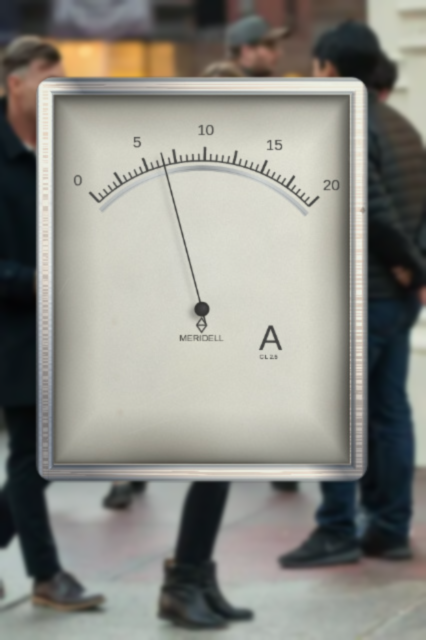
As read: {"value": 6.5, "unit": "A"}
